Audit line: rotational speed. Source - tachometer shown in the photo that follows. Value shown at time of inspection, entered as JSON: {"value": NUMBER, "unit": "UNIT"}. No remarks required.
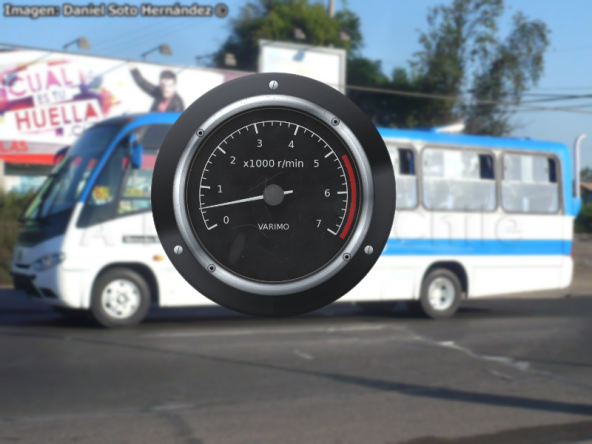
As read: {"value": 500, "unit": "rpm"}
